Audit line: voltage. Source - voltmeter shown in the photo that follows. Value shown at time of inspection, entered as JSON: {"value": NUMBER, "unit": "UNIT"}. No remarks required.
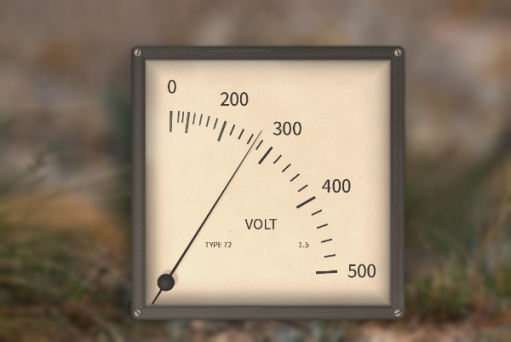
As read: {"value": 270, "unit": "V"}
